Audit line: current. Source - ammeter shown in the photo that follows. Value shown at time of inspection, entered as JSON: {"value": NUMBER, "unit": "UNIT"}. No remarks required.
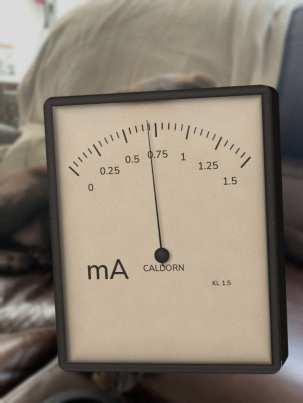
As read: {"value": 0.7, "unit": "mA"}
